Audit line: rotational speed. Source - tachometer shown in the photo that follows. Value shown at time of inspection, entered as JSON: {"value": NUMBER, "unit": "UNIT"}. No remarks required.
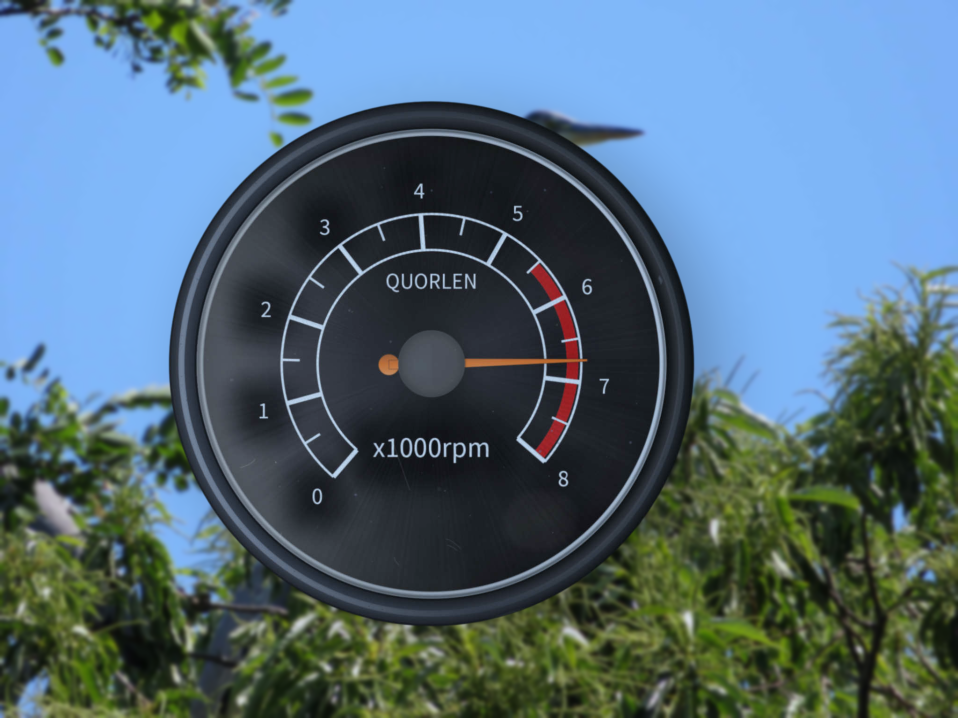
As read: {"value": 6750, "unit": "rpm"}
